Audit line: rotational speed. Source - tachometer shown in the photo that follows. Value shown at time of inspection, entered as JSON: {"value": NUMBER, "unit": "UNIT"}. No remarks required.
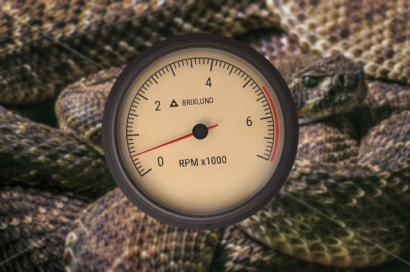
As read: {"value": 500, "unit": "rpm"}
